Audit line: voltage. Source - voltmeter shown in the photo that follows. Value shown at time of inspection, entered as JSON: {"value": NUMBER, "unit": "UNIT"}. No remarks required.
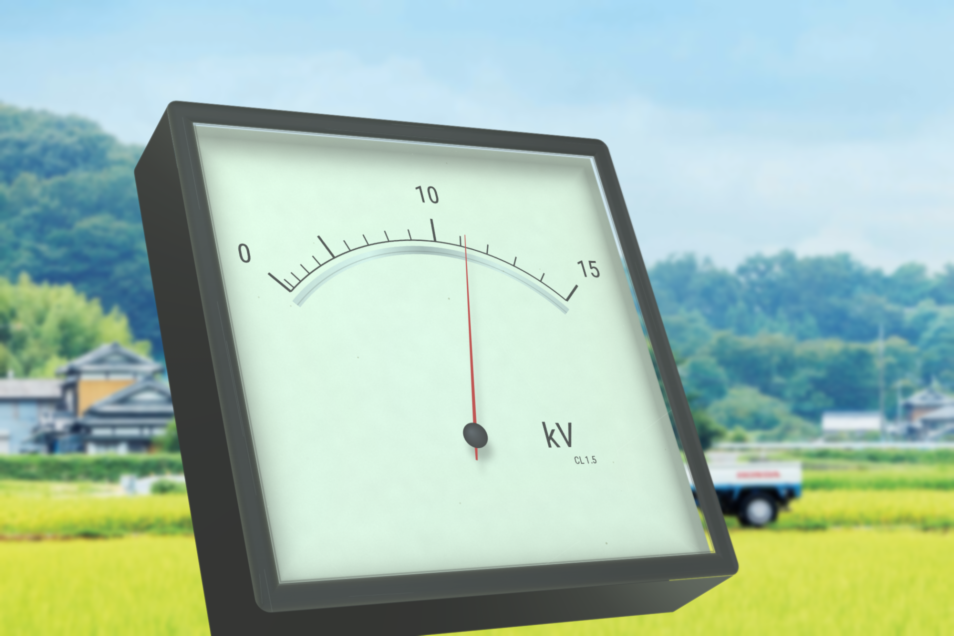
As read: {"value": 11, "unit": "kV"}
